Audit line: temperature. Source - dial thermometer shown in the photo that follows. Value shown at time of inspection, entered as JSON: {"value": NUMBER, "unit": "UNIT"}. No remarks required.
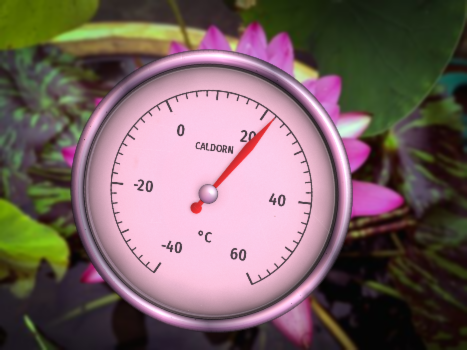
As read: {"value": 22, "unit": "°C"}
